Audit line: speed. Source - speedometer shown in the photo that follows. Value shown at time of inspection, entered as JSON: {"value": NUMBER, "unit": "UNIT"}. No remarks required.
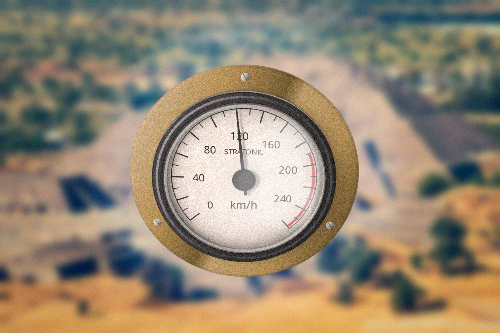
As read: {"value": 120, "unit": "km/h"}
